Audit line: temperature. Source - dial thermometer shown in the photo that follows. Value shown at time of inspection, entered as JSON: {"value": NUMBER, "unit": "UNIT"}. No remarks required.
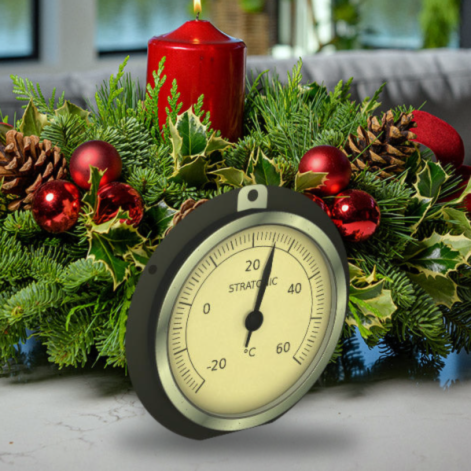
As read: {"value": 25, "unit": "°C"}
